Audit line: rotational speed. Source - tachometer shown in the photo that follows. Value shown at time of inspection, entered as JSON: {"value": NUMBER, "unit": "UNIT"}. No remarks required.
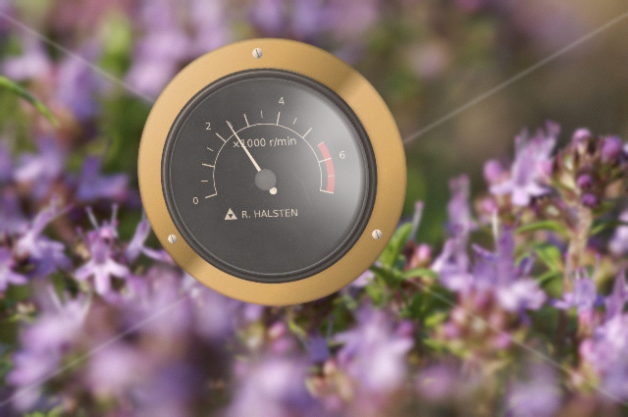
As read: {"value": 2500, "unit": "rpm"}
